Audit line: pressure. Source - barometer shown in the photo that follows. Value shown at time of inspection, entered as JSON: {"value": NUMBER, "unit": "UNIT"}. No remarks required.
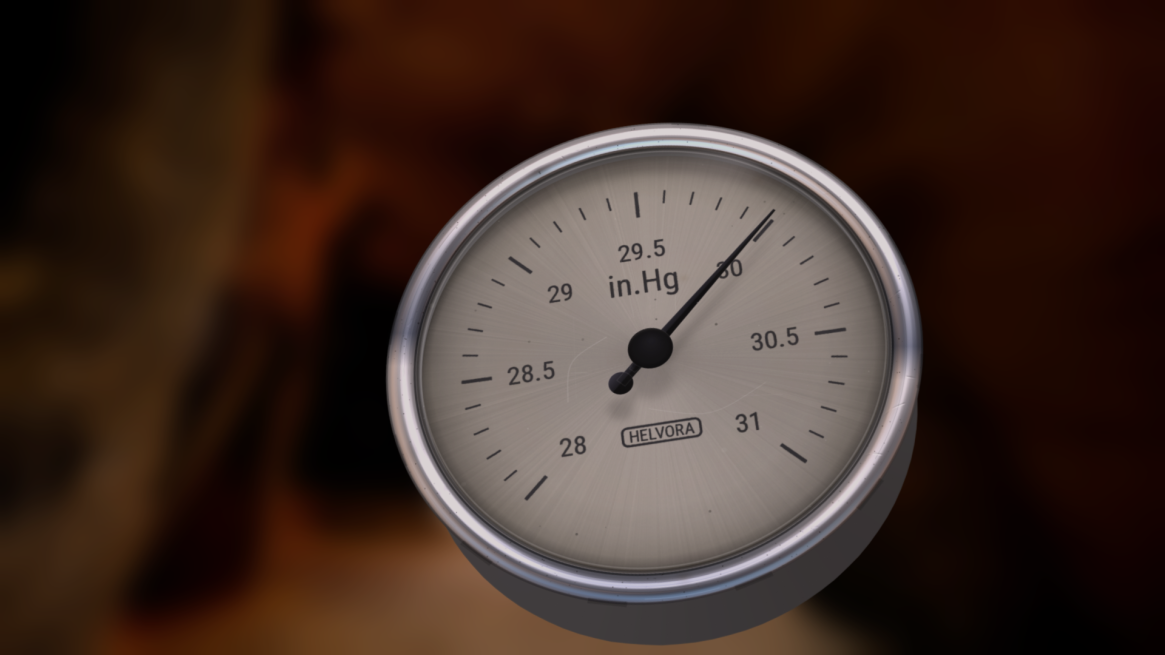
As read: {"value": 30, "unit": "inHg"}
